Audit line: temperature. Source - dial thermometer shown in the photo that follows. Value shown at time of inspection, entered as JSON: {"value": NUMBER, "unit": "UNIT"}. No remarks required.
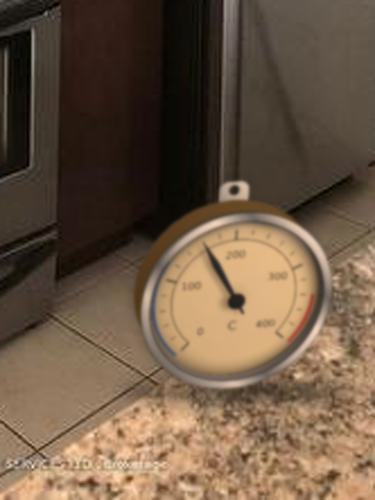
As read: {"value": 160, "unit": "°C"}
